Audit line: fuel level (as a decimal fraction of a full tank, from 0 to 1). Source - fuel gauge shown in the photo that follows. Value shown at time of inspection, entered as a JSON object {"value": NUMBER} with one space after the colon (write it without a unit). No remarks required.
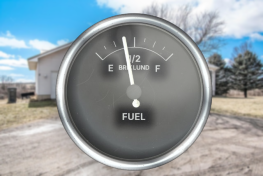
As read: {"value": 0.375}
